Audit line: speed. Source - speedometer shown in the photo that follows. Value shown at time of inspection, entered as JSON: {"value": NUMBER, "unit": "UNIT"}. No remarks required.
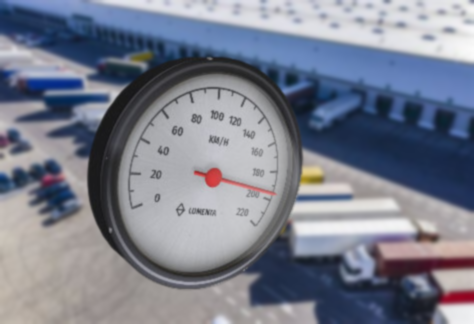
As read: {"value": 195, "unit": "km/h"}
